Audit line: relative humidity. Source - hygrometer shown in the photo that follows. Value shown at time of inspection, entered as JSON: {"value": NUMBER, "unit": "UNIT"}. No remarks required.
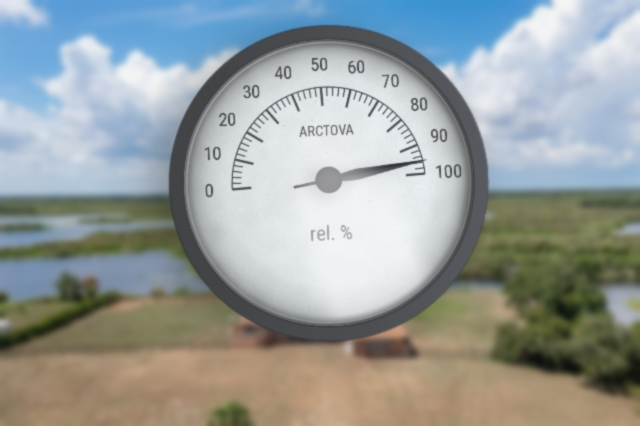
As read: {"value": 96, "unit": "%"}
